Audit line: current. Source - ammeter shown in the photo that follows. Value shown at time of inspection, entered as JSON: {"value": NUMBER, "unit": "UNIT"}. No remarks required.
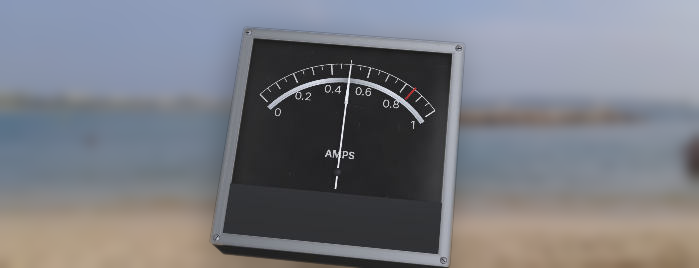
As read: {"value": 0.5, "unit": "A"}
